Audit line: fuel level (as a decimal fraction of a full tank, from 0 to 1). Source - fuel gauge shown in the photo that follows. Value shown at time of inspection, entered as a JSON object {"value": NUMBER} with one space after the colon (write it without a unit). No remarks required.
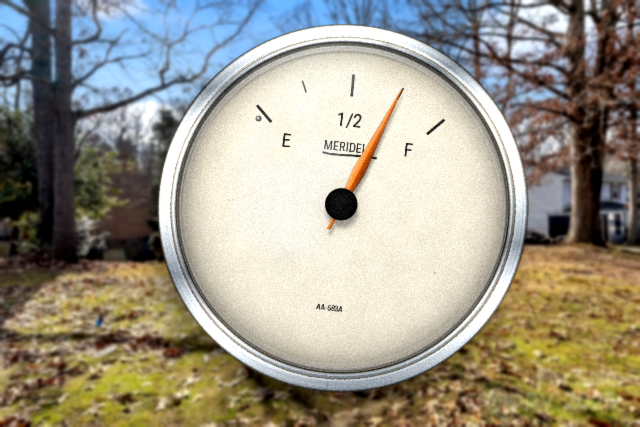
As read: {"value": 0.75}
